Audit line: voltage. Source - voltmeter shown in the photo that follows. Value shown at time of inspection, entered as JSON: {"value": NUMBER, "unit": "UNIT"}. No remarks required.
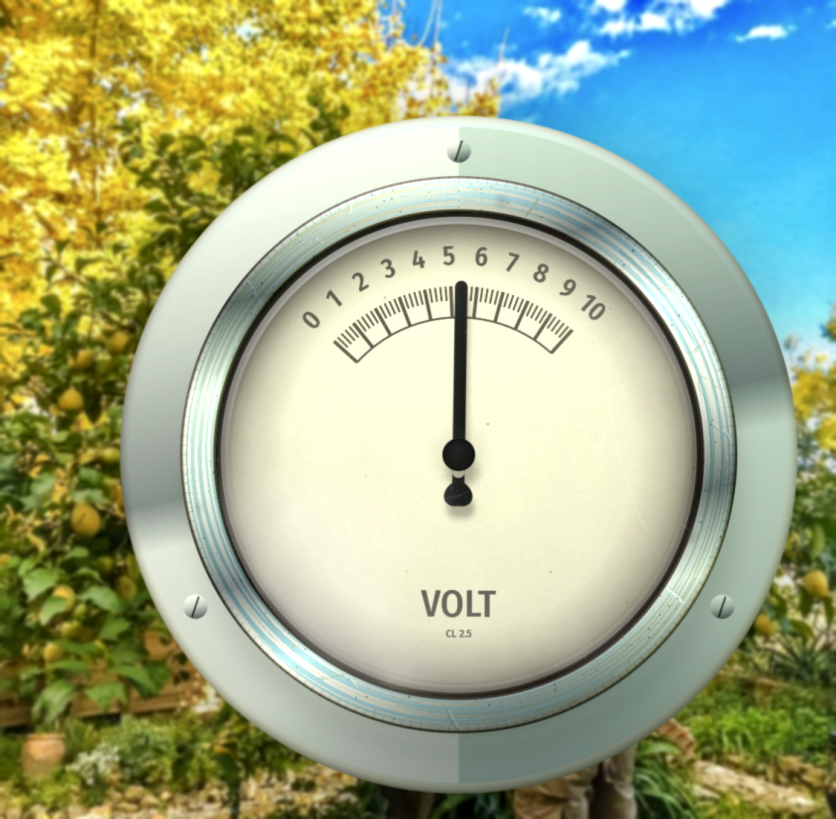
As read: {"value": 5.4, "unit": "V"}
